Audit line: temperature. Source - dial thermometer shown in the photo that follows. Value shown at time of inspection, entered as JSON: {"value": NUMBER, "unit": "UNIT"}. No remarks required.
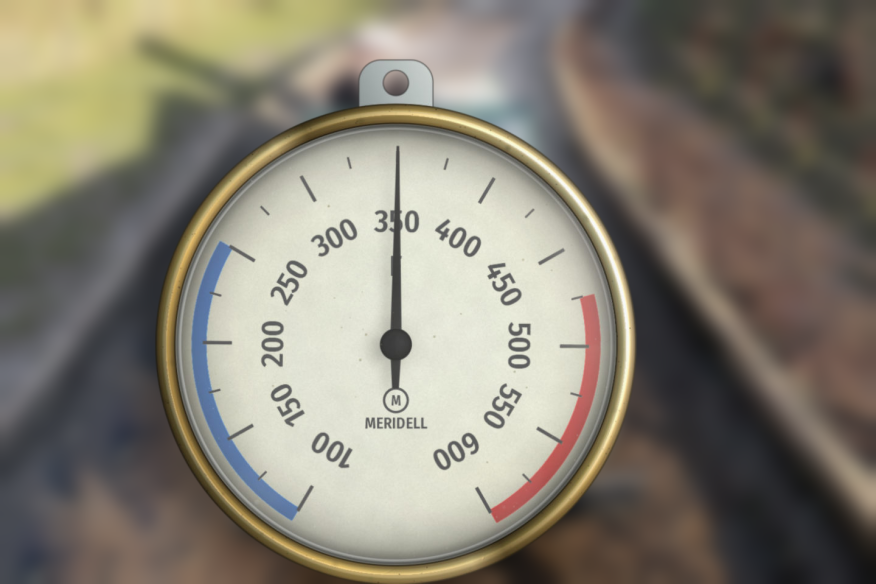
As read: {"value": 350, "unit": "°F"}
